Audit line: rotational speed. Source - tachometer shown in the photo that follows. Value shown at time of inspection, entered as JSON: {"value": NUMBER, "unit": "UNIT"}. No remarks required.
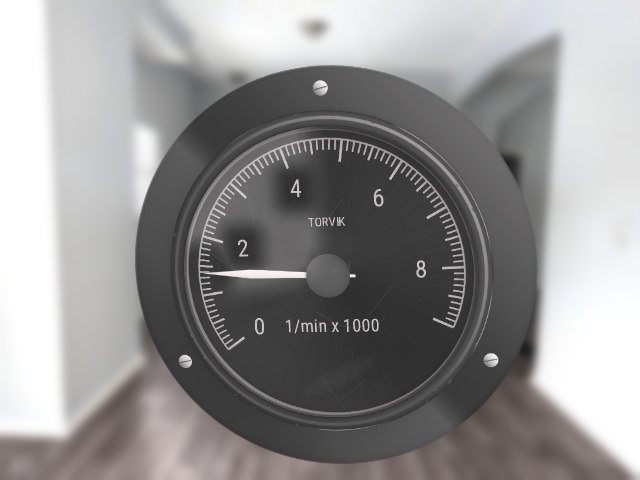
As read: {"value": 1400, "unit": "rpm"}
